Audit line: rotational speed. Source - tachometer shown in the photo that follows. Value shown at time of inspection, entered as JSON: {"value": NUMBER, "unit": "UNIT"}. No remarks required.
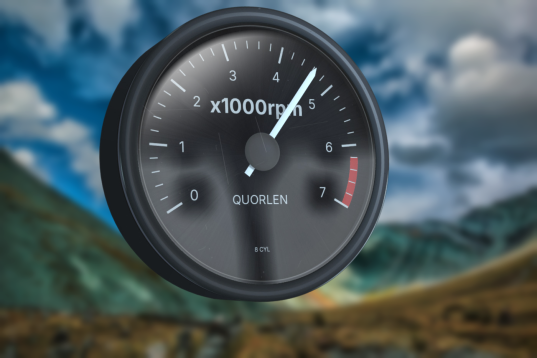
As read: {"value": 4600, "unit": "rpm"}
